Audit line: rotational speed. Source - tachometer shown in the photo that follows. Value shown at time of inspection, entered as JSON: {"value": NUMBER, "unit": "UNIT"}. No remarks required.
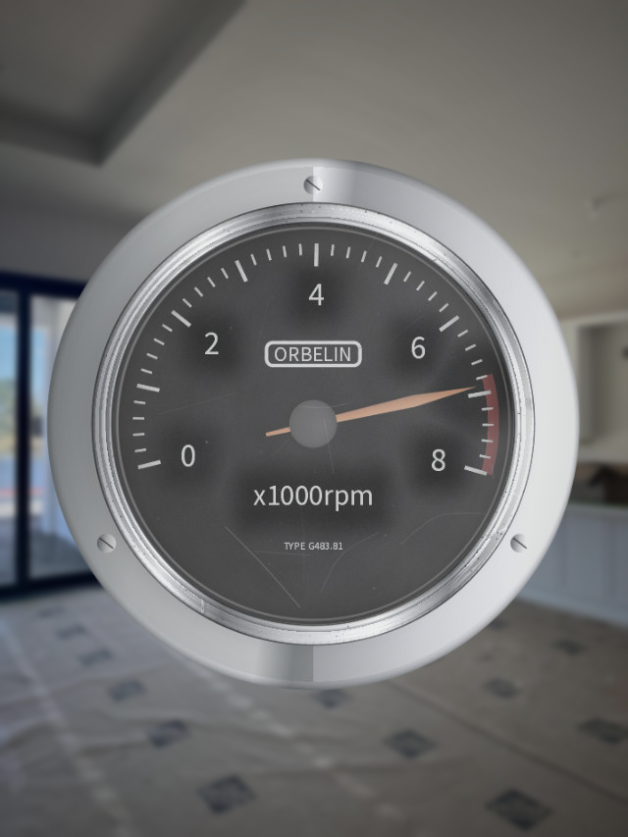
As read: {"value": 6900, "unit": "rpm"}
